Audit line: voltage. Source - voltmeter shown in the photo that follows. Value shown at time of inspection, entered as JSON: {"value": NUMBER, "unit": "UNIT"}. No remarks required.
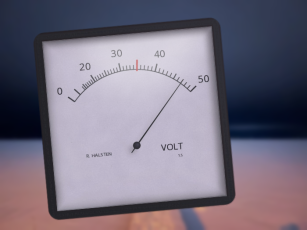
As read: {"value": 47, "unit": "V"}
